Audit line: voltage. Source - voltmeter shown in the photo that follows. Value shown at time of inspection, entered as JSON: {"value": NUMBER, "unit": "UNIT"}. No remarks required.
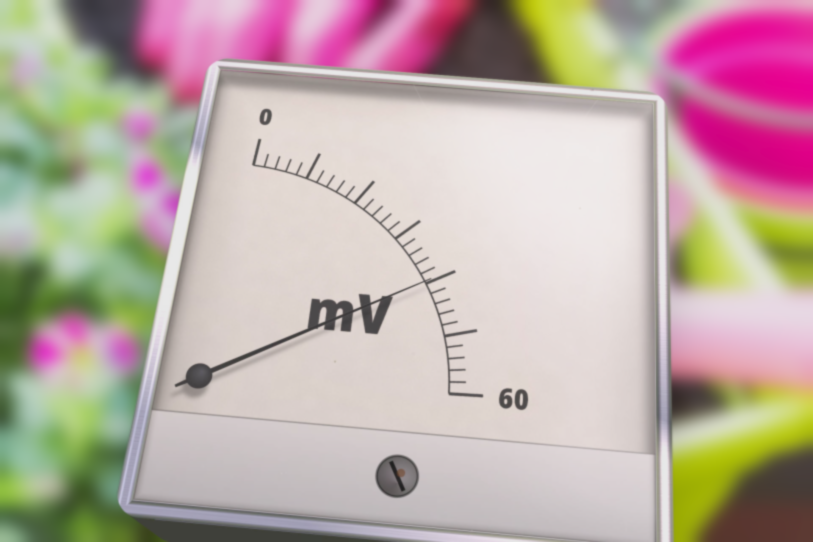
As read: {"value": 40, "unit": "mV"}
